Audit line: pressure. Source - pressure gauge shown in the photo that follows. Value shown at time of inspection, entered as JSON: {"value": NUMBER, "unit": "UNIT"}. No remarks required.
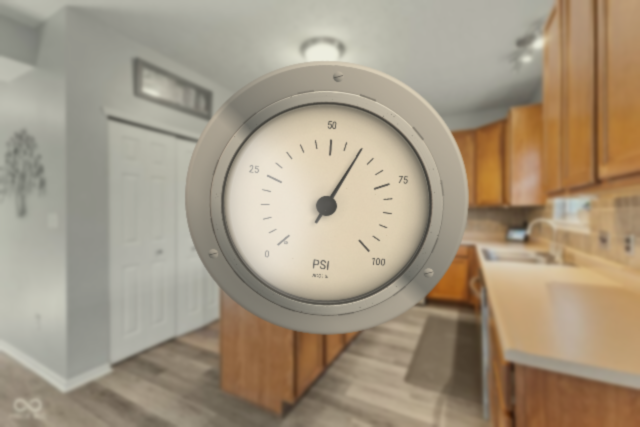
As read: {"value": 60, "unit": "psi"}
